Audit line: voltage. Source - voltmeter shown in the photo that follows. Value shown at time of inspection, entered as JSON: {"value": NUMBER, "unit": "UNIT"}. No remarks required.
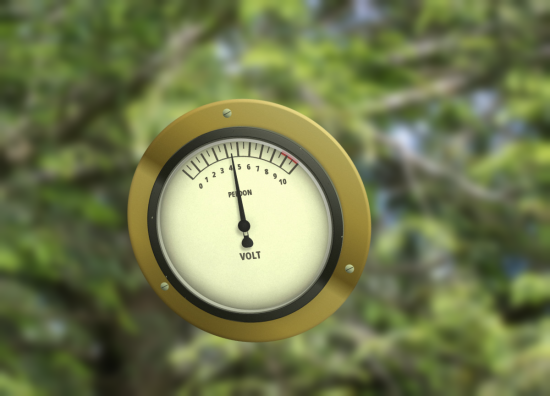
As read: {"value": 4.5, "unit": "V"}
